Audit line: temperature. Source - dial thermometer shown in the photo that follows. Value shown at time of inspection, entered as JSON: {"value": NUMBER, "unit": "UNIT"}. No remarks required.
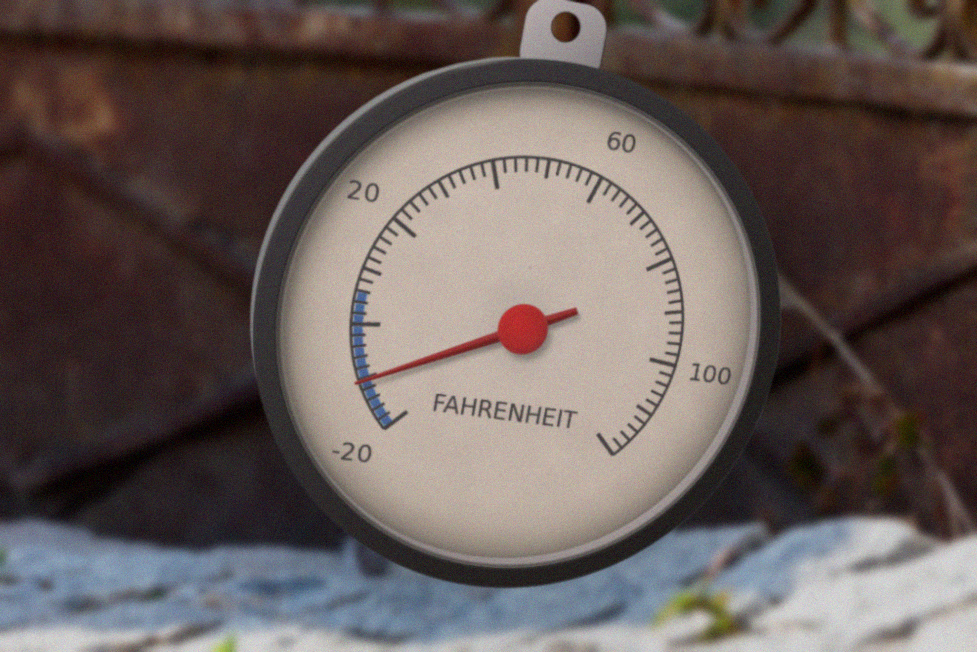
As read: {"value": -10, "unit": "°F"}
